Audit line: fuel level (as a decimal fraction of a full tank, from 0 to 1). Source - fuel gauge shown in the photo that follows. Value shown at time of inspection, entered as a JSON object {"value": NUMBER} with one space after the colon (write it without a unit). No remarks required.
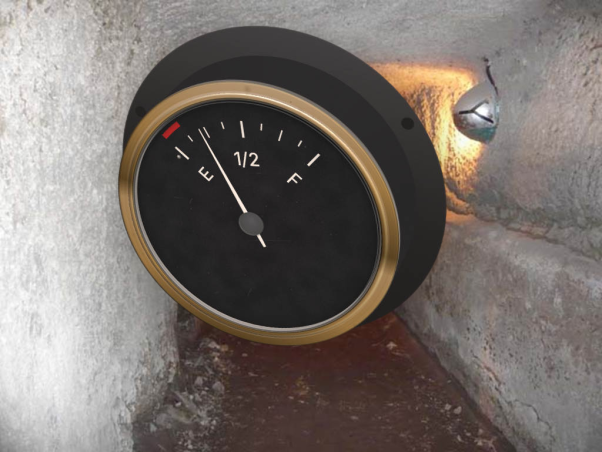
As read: {"value": 0.25}
